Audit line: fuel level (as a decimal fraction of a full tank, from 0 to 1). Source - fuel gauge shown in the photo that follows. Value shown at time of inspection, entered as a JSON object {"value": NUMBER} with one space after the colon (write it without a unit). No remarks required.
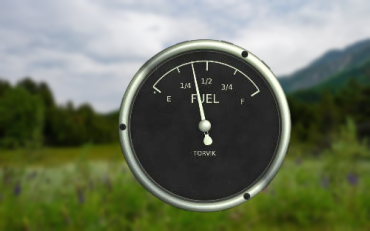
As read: {"value": 0.375}
